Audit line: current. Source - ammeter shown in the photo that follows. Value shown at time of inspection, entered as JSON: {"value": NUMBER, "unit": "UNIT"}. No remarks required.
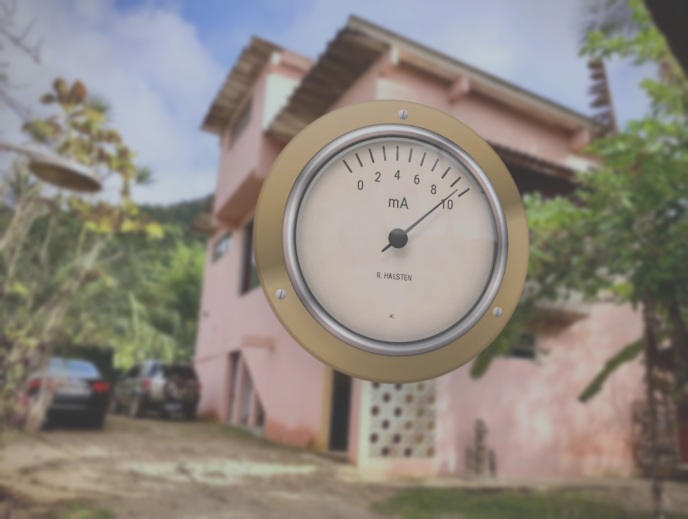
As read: {"value": 9.5, "unit": "mA"}
